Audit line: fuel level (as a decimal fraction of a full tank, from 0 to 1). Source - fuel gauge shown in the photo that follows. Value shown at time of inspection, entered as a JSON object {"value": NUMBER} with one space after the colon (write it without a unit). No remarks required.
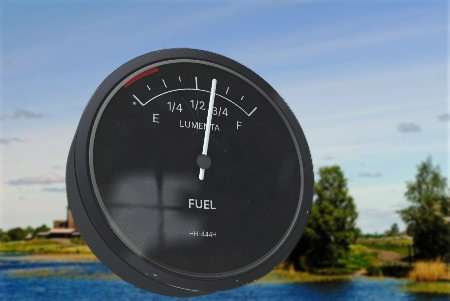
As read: {"value": 0.625}
